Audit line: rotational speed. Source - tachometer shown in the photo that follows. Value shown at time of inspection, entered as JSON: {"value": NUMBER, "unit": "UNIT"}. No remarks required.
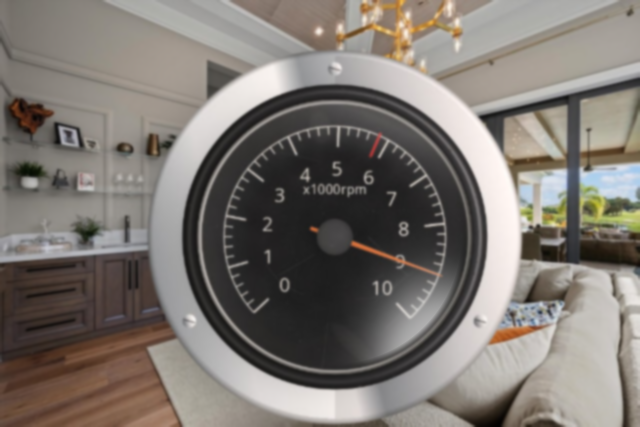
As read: {"value": 9000, "unit": "rpm"}
